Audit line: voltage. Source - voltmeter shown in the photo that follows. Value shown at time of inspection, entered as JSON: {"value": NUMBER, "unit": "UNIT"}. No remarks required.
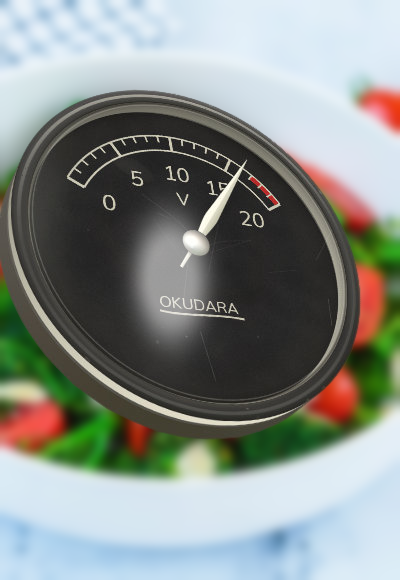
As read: {"value": 16, "unit": "V"}
